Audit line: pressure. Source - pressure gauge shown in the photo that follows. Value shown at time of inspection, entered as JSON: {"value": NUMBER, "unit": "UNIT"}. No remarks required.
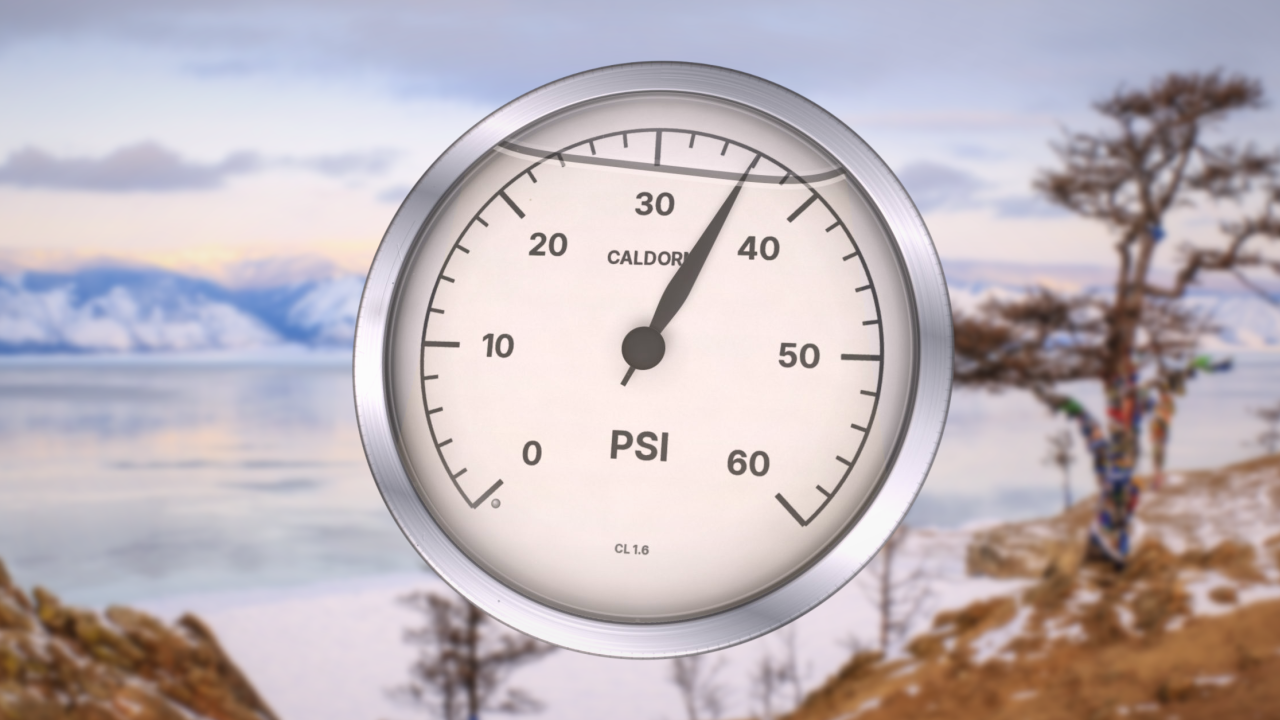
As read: {"value": 36, "unit": "psi"}
